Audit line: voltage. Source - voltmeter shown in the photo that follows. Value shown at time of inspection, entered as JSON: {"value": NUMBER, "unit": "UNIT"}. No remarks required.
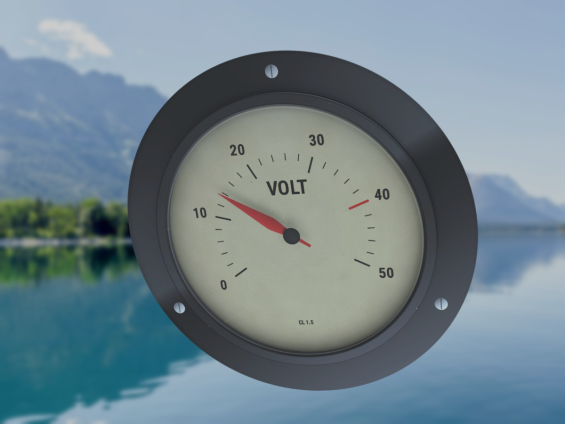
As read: {"value": 14, "unit": "V"}
